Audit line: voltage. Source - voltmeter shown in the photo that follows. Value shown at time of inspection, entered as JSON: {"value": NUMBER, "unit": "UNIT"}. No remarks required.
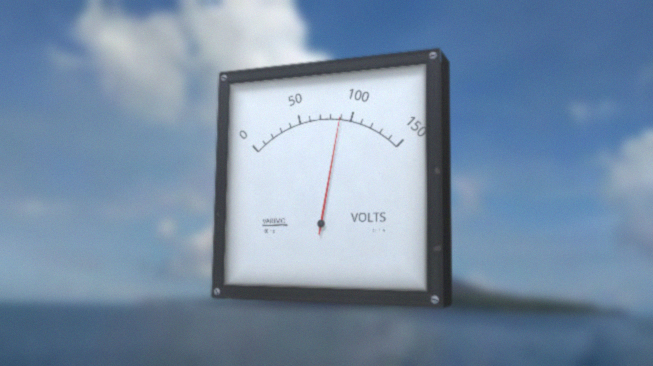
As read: {"value": 90, "unit": "V"}
